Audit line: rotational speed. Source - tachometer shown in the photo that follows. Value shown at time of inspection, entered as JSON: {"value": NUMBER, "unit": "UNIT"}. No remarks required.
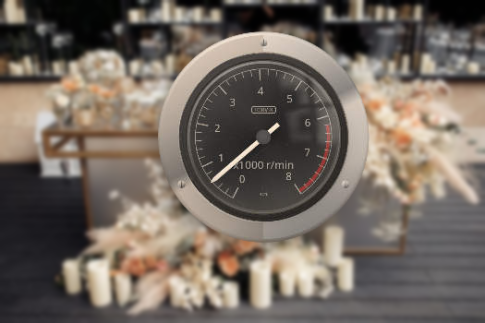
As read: {"value": 600, "unit": "rpm"}
